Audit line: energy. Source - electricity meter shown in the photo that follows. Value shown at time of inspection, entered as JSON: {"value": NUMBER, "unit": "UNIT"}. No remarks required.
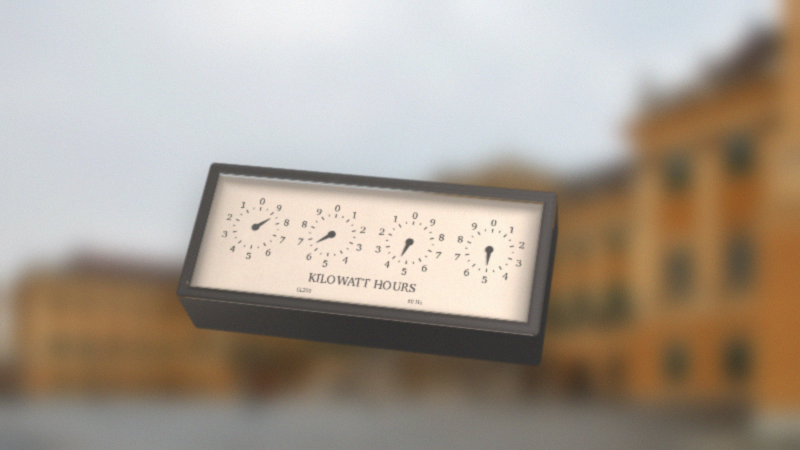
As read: {"value": 8645, "unit": "kWh"}
